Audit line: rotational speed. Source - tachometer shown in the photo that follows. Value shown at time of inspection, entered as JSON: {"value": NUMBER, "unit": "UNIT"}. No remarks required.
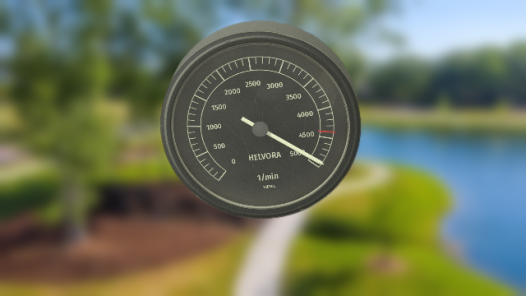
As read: {"value": 4900, "unit": "rpm"}
